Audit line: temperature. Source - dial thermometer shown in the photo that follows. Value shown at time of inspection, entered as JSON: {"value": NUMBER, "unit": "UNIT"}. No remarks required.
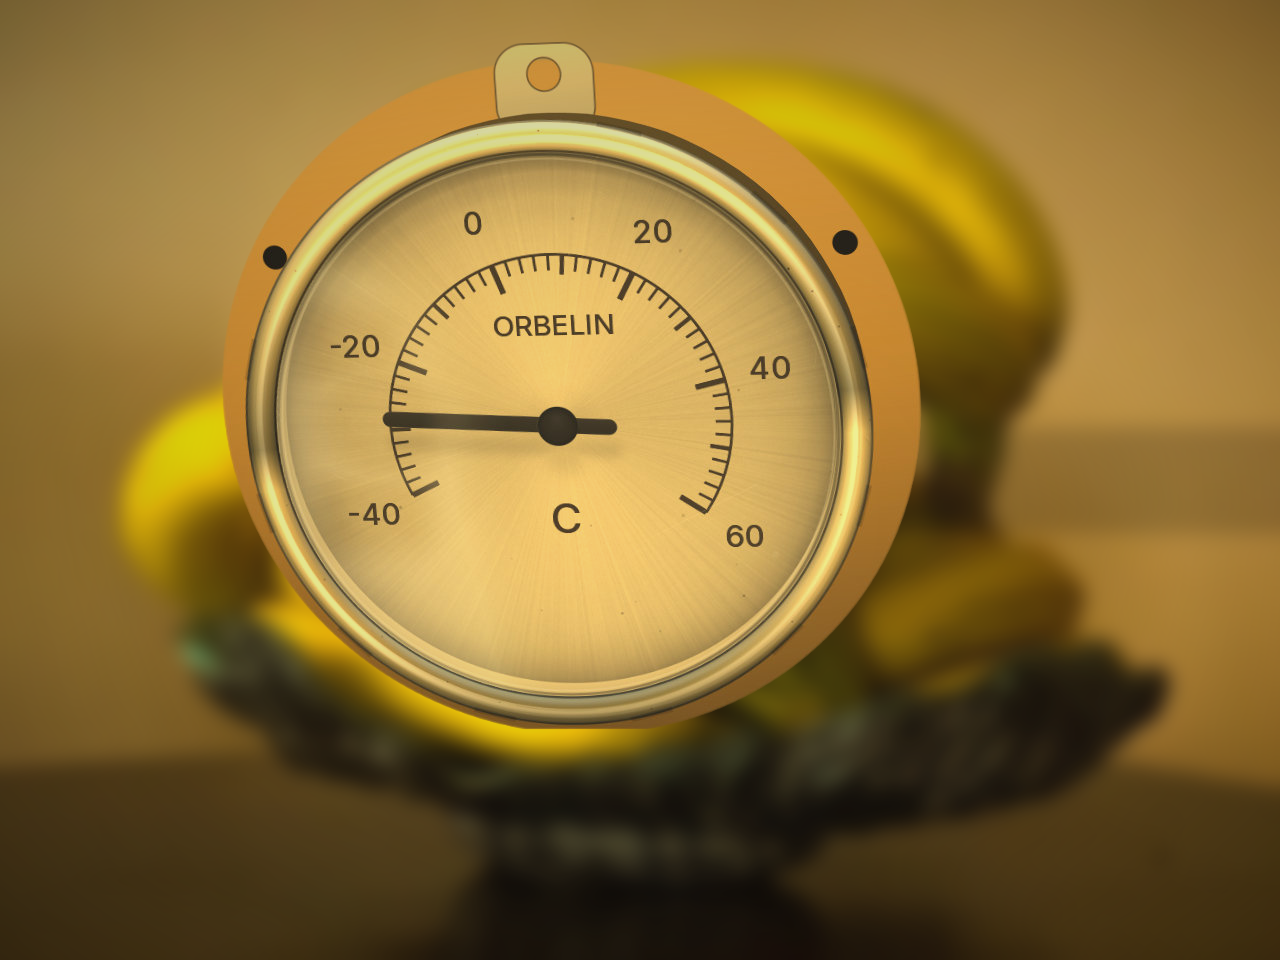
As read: {"value": -28, "unit": "°C"}
